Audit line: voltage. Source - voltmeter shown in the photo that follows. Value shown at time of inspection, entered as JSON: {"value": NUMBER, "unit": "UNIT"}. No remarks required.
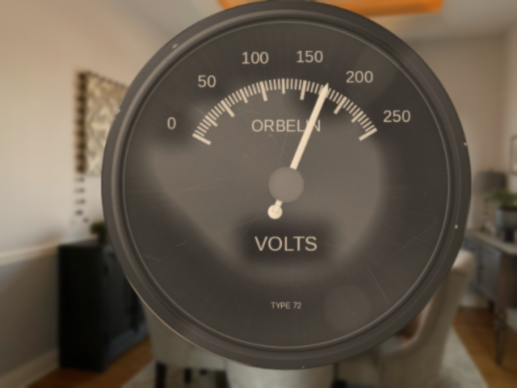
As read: {"value": 175, "unit": "V"}
